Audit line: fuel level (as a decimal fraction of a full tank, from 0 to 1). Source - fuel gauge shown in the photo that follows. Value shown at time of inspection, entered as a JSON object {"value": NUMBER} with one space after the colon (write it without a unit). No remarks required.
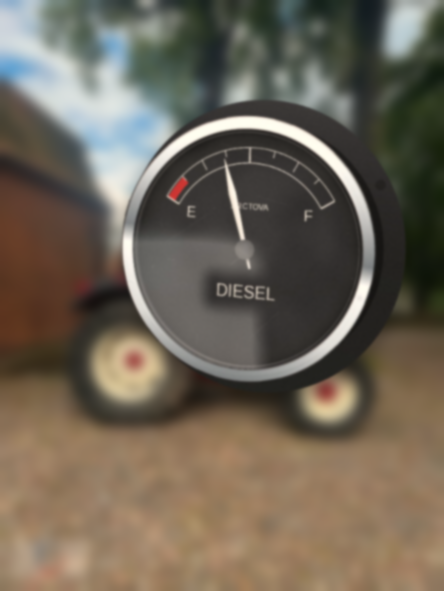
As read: {"value": 0.375}
